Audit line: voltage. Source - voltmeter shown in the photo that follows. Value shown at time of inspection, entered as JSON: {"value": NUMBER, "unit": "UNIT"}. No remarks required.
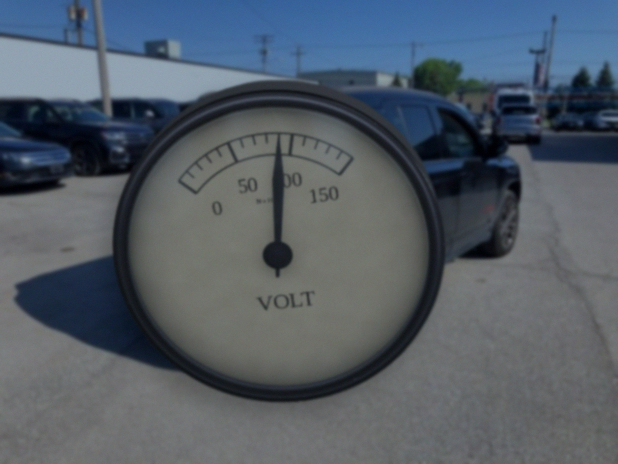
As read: {"value": 90, "unit": "V"}
